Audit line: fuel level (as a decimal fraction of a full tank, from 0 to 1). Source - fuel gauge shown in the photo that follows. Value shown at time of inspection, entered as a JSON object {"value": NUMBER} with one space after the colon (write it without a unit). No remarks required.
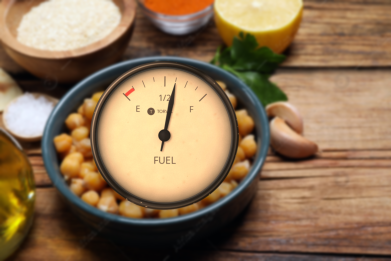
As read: {"value": 0.625}
